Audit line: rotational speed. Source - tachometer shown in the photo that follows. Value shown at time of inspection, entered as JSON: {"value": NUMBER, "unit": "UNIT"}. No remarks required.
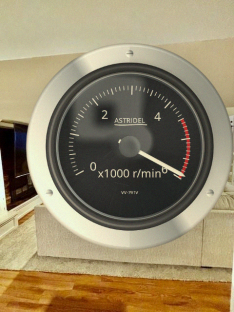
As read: {"value": 5900, "unit": "rpm"}
